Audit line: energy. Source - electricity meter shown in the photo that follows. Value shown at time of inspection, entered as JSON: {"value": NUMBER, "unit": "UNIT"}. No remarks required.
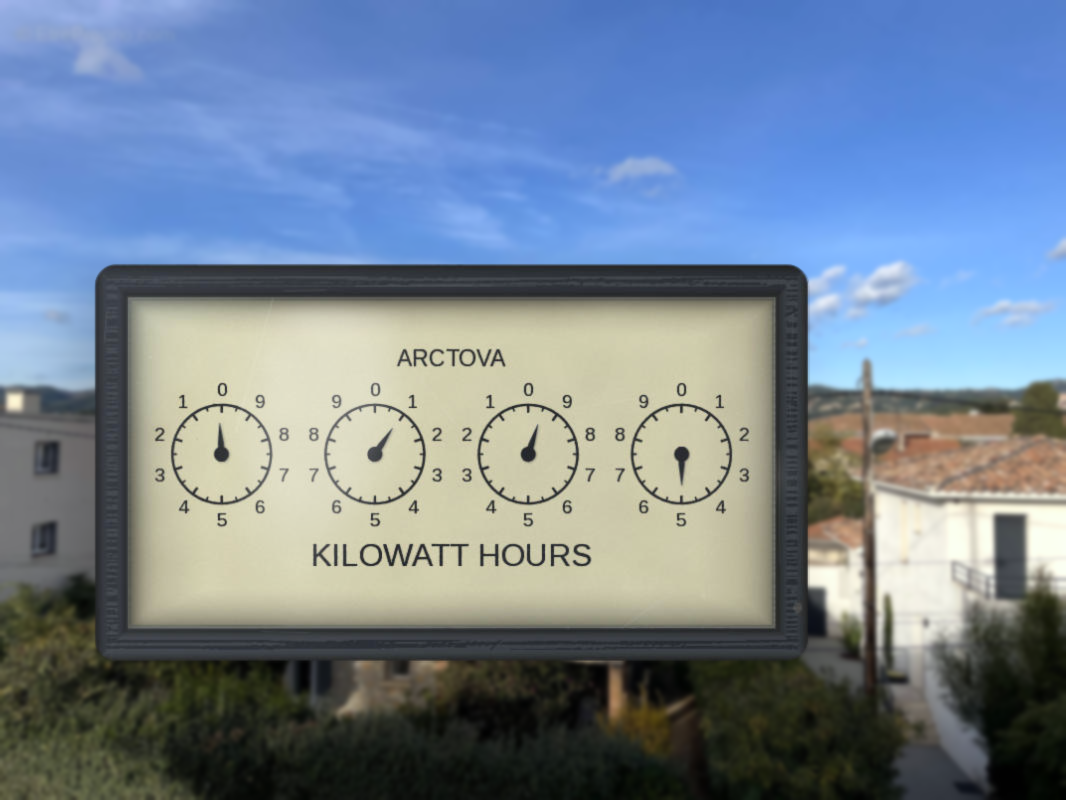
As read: {"value": 95, "unit": "kWh"}
